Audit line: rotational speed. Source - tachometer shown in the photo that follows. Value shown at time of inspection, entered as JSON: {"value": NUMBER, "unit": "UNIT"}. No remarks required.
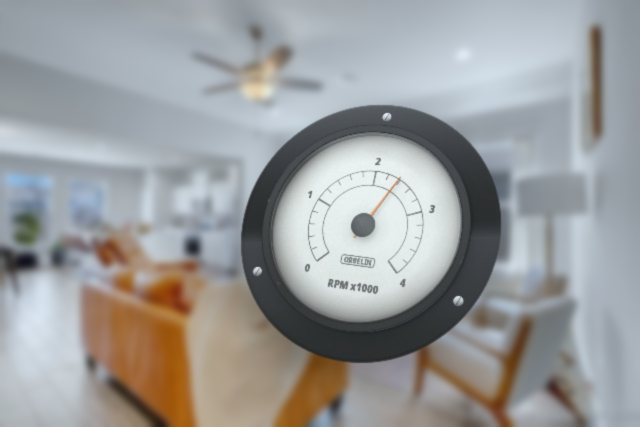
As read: {"value": 2400, "unit": "rpm"}
